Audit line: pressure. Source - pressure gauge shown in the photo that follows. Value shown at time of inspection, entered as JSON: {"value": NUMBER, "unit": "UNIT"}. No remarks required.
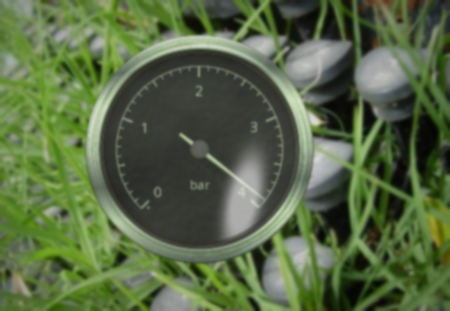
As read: {"value": 3.9, "unit": "bar"}
